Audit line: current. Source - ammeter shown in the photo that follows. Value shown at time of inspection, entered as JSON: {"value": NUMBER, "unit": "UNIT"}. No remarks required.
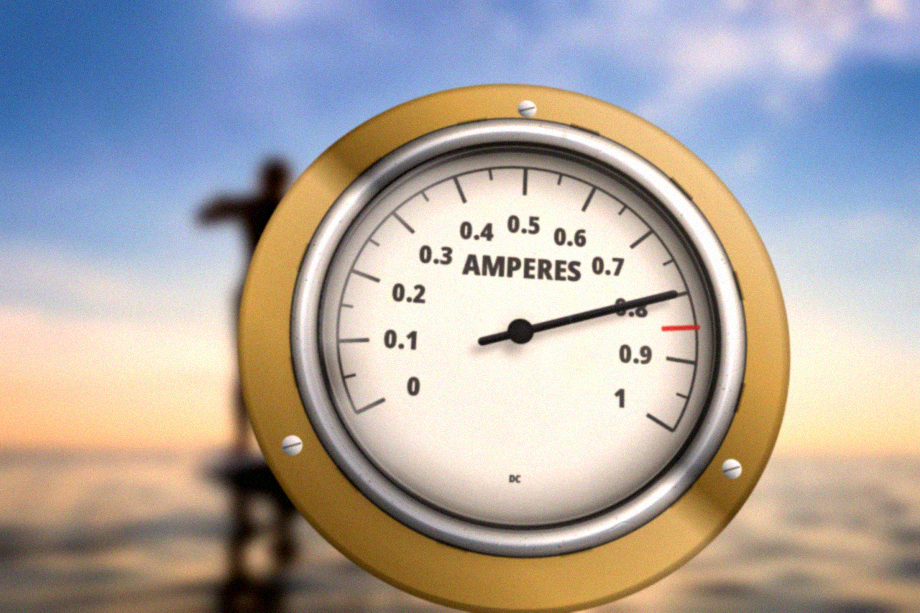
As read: {"value": 0.8, "unit": "A"}
